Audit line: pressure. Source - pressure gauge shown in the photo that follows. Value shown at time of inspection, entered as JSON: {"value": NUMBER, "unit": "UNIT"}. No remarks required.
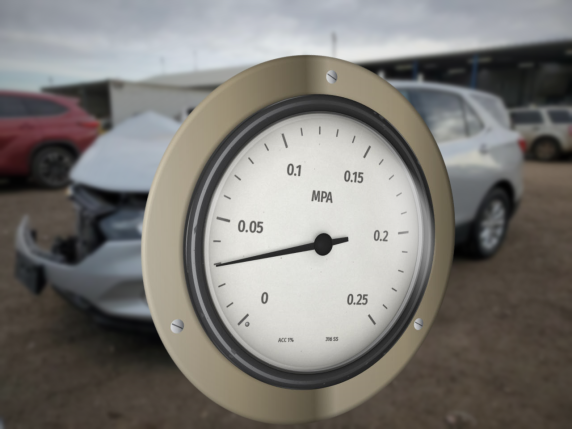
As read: {"value": 0.03, "unit": "MPa"}
